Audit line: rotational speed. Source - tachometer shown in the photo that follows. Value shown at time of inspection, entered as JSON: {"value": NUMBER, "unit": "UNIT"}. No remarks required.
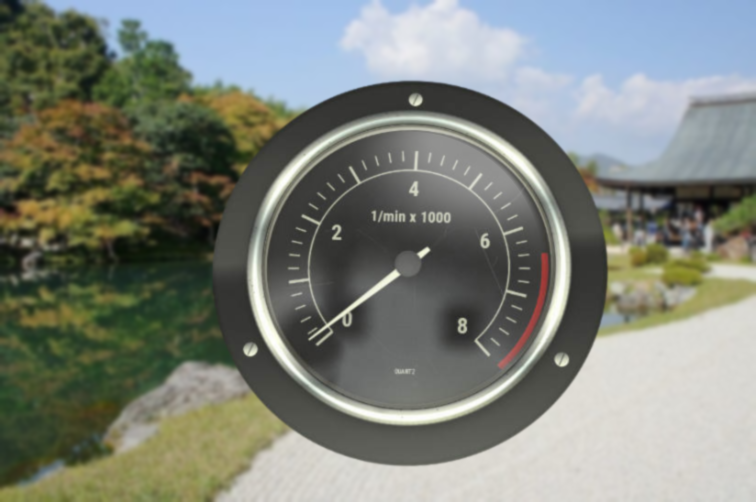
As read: {"value": 100, "unit": "rpm"}
